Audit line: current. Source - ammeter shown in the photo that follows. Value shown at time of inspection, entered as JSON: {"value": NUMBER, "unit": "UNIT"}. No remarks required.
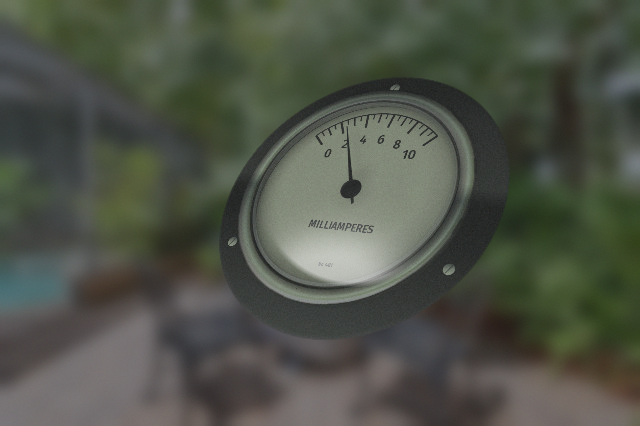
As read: {"value": 2.5, "unit": "mA"}
